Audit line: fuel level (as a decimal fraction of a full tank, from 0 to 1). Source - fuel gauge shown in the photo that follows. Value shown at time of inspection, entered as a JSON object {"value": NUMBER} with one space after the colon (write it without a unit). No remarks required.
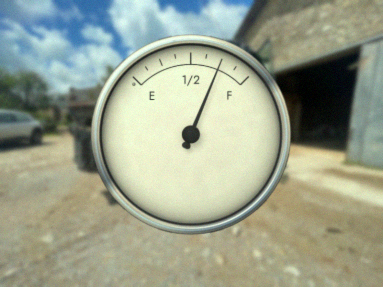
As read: {"value": 0.75}
